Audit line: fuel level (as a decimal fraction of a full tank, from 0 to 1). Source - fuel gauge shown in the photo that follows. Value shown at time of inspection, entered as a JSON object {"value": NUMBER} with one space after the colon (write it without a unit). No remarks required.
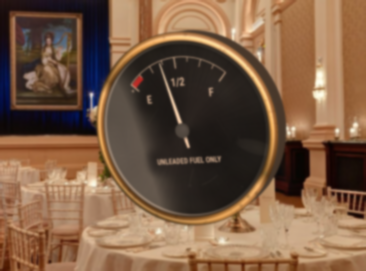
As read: {"value": 0.375}
